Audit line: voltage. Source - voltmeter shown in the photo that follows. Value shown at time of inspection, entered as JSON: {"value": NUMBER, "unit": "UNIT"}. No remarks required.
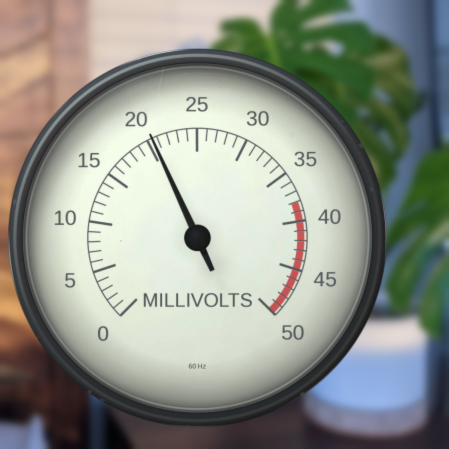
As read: {"value": 20.5, "unit": "mV"}
